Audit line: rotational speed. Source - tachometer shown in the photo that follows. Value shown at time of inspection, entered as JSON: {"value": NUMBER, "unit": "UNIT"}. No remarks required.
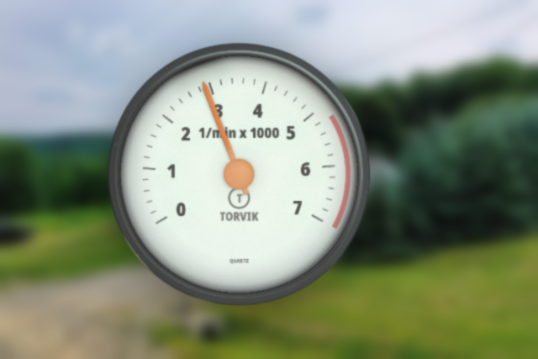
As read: {"value": 2900, "unit": "rpm"}
